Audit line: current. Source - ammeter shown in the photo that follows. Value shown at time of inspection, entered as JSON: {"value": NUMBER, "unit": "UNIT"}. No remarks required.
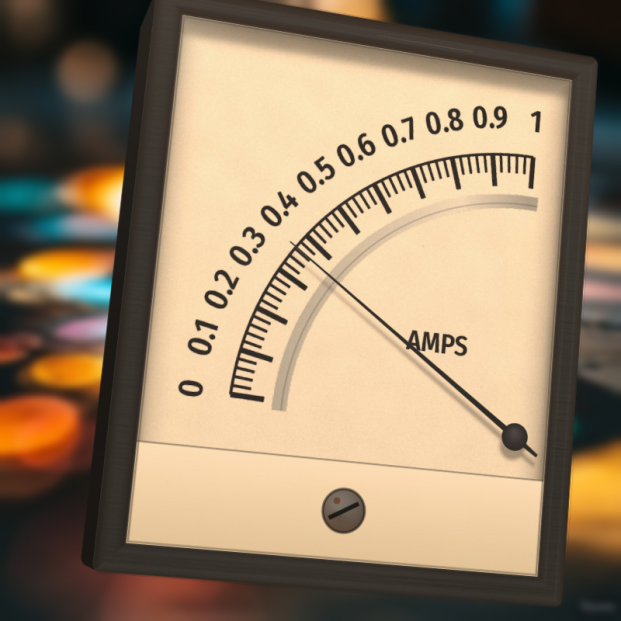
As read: {"value": 0.36, "unit": "A"}
